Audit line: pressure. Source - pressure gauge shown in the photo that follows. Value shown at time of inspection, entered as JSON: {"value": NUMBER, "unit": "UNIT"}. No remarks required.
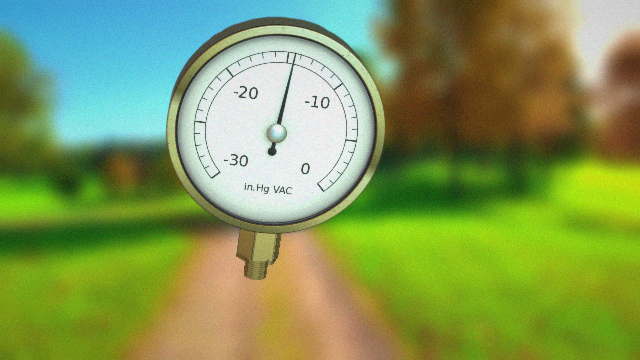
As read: {"value": -14.5, "unit": "inHg"}
